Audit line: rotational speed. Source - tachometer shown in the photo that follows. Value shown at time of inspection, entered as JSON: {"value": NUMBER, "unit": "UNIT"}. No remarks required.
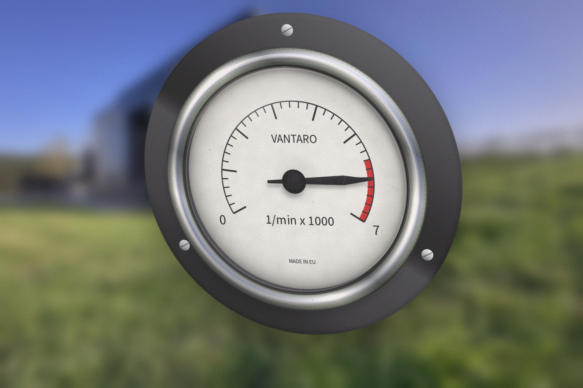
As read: {"value": 6000, "unit": "rpm"}
